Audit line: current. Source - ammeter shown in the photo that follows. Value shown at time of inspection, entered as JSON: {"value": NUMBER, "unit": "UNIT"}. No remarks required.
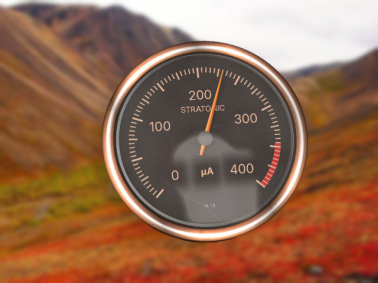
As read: {"value": 230, "unit": "µA"}
